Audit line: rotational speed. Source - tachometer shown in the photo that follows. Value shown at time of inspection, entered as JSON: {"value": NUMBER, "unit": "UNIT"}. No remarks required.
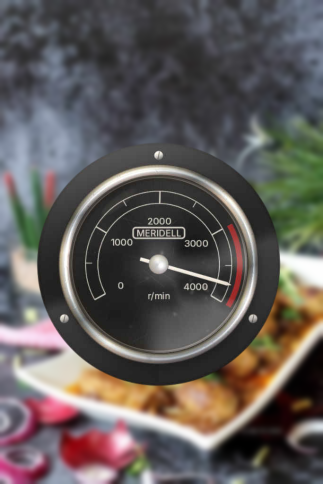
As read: {"value": 3750, "unit": "rpm"}
